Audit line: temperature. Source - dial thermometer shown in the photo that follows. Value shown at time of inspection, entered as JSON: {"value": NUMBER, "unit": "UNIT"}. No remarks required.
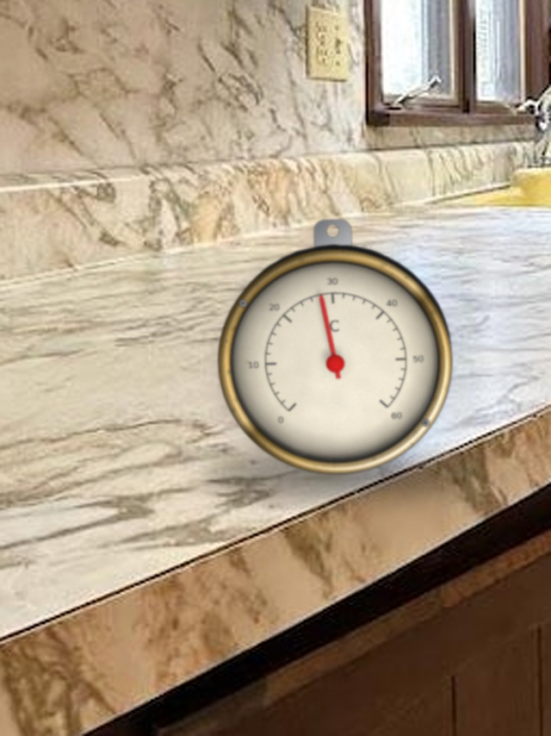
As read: {"value": 28, "unit": "°C"}
